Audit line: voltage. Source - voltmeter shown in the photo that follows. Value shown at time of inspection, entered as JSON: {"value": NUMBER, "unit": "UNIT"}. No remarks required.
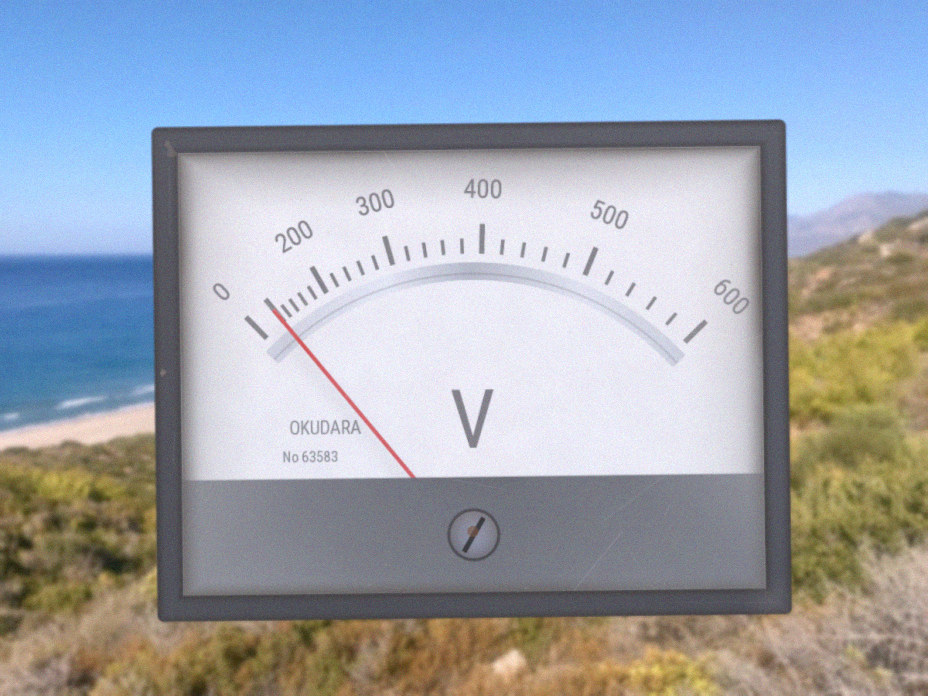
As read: {"value": 100, "unit": "V"}
